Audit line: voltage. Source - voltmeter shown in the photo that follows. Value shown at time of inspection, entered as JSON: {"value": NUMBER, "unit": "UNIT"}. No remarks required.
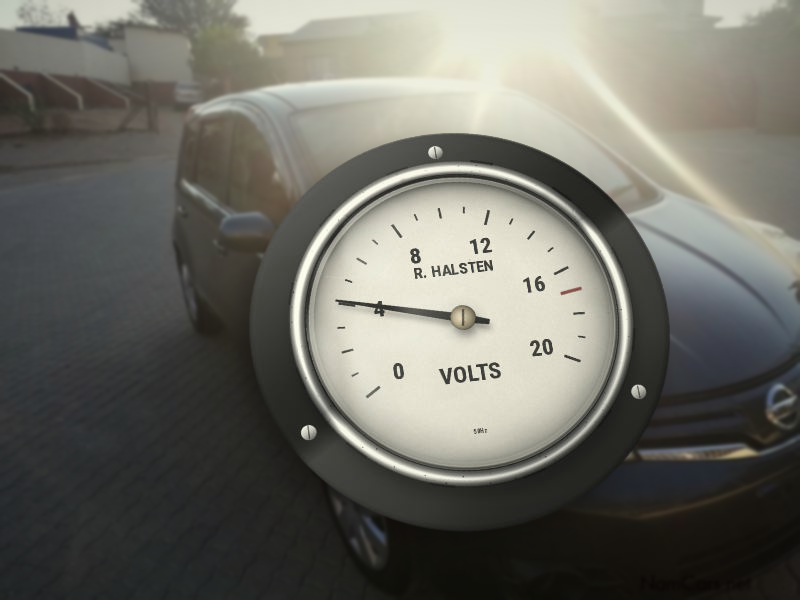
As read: {"value": 4, "unit": "V"}
